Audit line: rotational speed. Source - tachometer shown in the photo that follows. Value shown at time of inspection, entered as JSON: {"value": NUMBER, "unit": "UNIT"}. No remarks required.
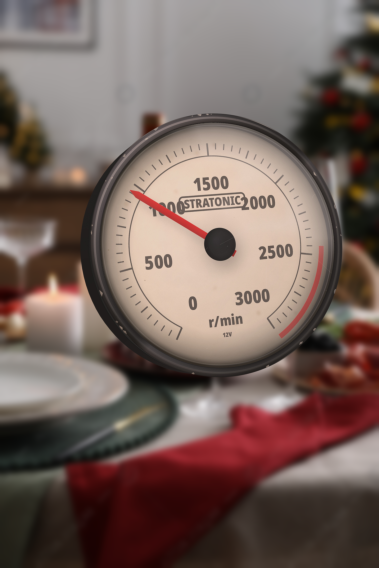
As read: {"value": 950, "unit": "rpm"}
